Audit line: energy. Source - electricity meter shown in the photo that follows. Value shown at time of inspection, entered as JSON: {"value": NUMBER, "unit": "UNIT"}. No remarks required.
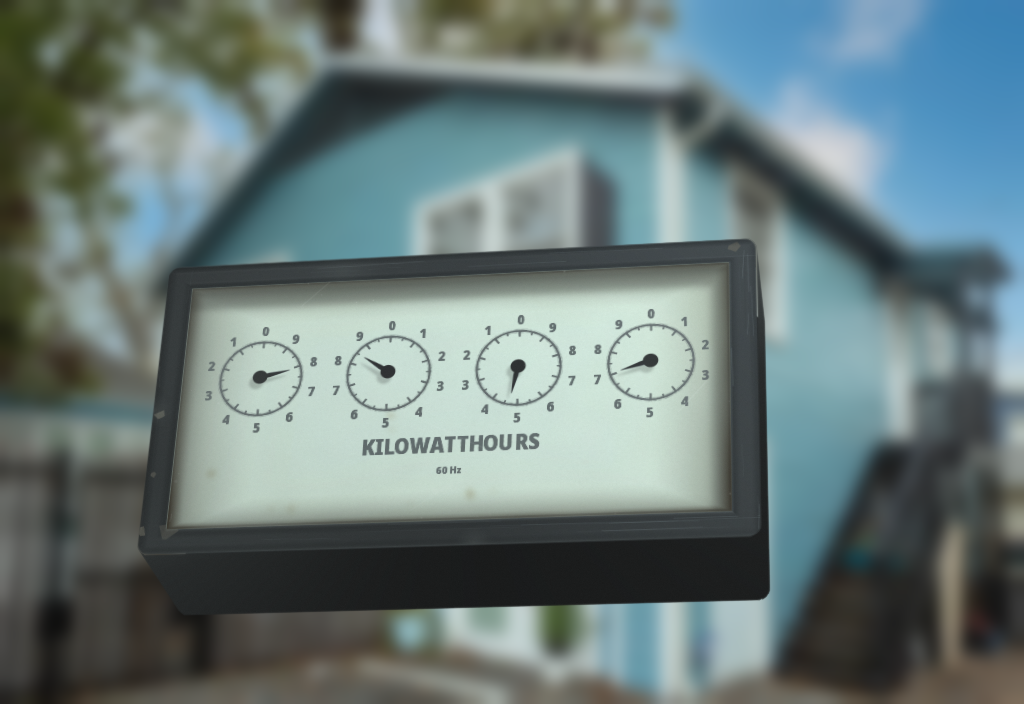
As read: {"value": 7847, "unit": "kWh"}
